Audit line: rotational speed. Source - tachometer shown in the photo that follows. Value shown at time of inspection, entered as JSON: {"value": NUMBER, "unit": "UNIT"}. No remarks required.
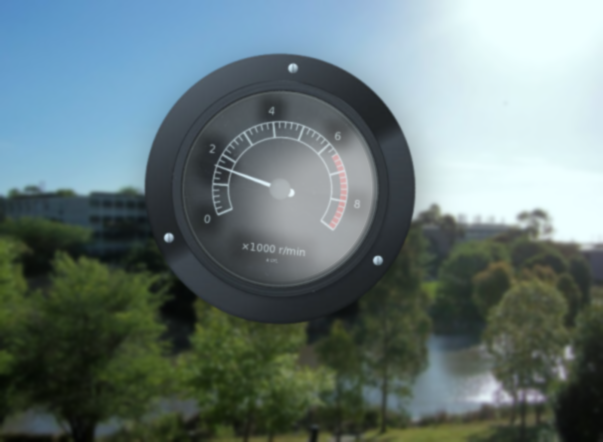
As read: {"value": 1600, "unit": "rpm"}
